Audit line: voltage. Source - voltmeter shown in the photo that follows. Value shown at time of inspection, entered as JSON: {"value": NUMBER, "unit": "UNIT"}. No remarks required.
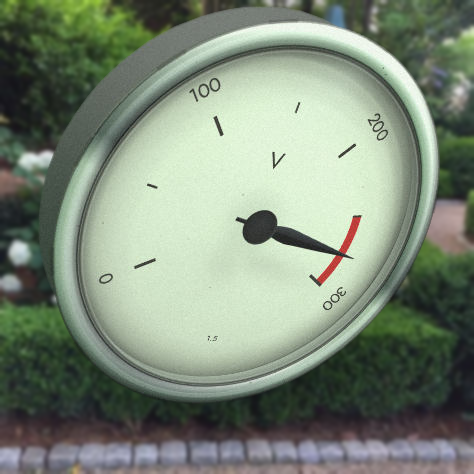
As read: {"value": 275, "unit": "V"}
